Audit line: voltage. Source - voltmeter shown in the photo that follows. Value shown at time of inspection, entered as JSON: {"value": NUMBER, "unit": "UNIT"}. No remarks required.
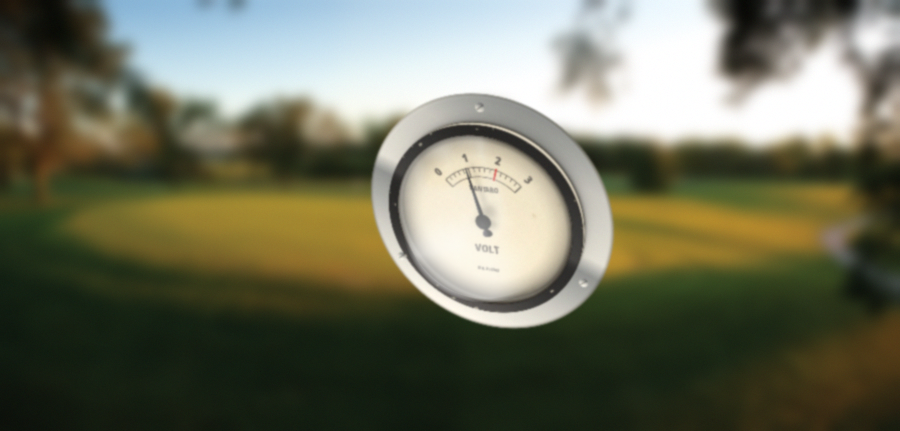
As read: {"value": 1, "unit": "V"}
